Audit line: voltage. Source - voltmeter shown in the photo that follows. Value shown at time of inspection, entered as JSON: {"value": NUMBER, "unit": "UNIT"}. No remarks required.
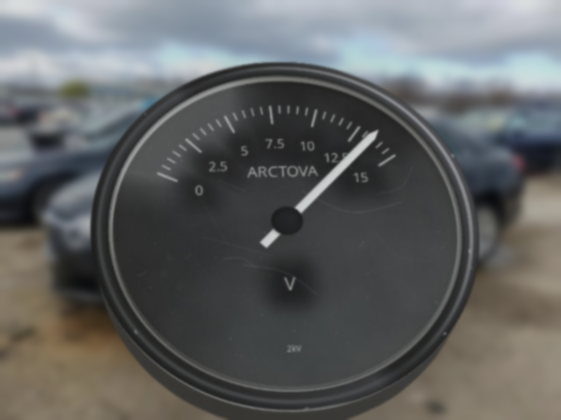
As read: {"value": 13.5, "unit": "V"}
